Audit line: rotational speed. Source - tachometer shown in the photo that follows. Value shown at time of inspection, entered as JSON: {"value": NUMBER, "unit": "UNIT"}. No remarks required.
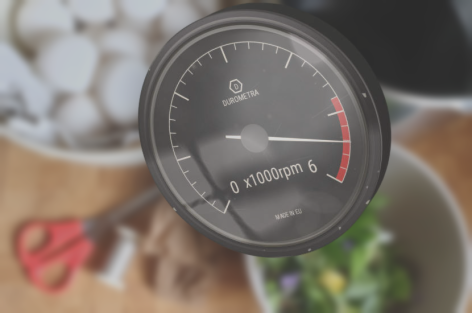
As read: {"value": 5400, "unit": "rpm"}
